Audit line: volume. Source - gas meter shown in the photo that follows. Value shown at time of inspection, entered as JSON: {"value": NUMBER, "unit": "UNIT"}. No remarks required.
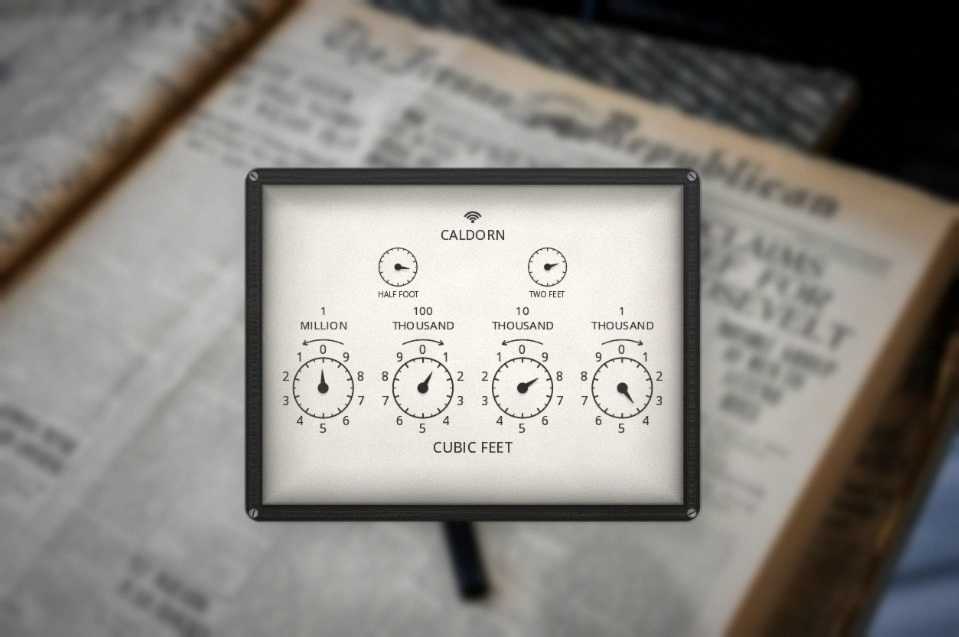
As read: {"value": 8400, "unit": "ft³"}
